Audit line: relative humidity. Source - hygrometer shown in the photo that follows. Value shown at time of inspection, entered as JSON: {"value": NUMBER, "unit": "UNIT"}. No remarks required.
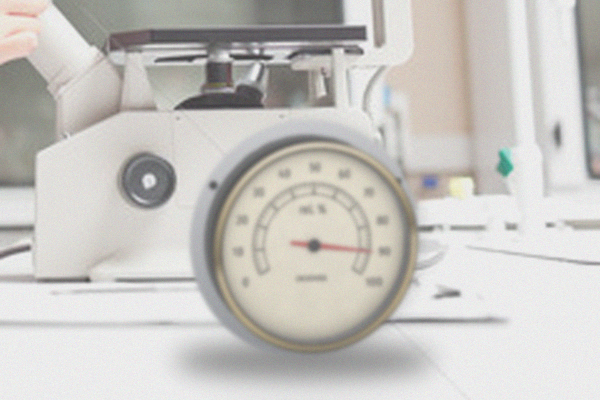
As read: {"value": 90, "unit": "%"}
